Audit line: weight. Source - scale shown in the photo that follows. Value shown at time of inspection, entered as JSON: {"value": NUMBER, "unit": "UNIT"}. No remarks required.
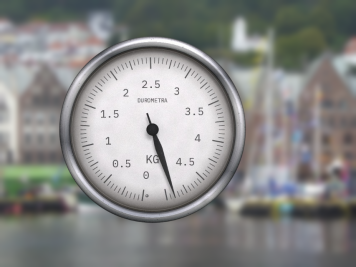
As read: {"value": 4.9, "unit": "kg"}
